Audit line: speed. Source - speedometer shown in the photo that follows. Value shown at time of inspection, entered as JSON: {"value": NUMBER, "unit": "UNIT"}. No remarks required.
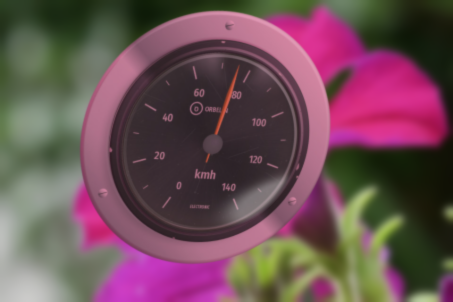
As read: {"value": 75, "unit": "km/h"}
